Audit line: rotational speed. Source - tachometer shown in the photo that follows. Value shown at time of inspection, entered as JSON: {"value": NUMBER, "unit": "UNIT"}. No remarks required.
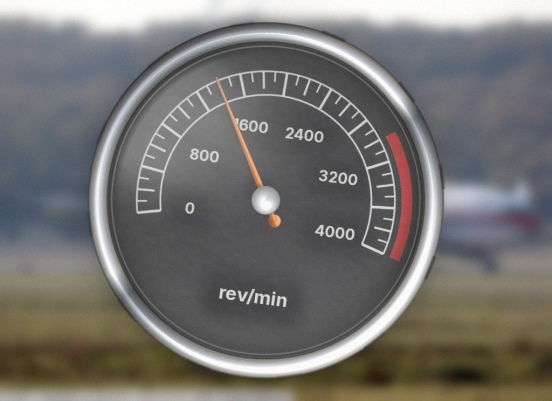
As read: {"value": 1400, "unit": "rpm"}
